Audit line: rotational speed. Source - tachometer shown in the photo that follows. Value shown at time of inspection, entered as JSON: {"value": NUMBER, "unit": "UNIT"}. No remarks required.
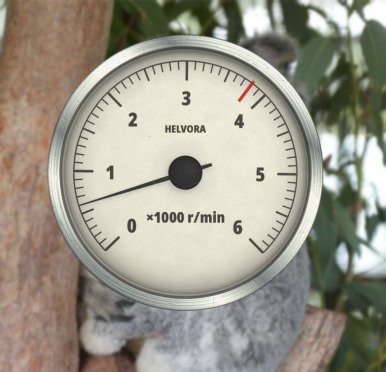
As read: {"value": 600, "unit": "rpm"}
